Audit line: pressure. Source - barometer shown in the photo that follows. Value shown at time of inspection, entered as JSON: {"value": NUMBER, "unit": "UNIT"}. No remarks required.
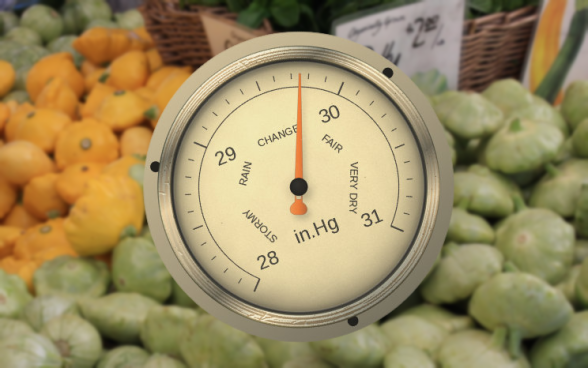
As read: {"value": 29.75, "unit": "inHg"}
